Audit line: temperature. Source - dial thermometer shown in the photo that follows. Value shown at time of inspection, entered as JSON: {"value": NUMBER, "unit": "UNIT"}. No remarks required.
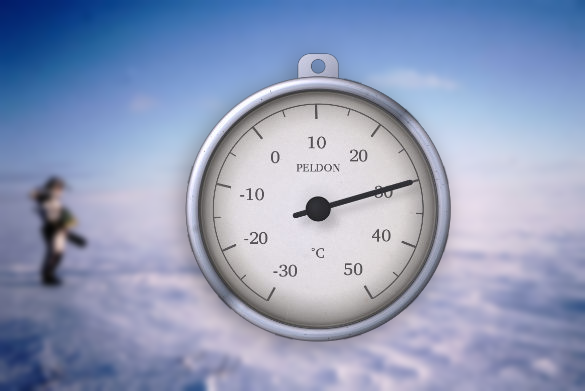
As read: {"value": 30, "unit": "°C"}
